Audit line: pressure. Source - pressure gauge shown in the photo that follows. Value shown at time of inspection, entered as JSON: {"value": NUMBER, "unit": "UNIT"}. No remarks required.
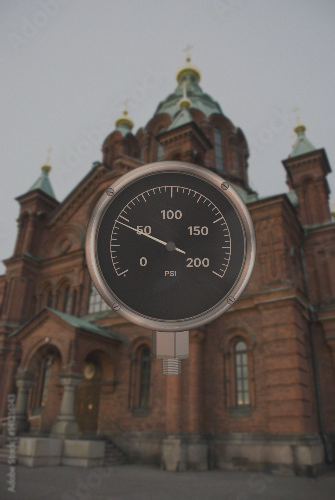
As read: {"value": 45, "unit": "psi"}
